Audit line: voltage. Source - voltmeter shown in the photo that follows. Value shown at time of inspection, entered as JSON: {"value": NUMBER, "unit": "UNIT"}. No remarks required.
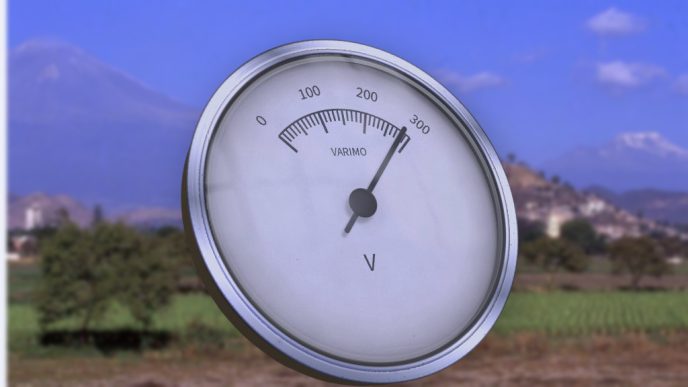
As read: {"value": 280, "unit": "V"}
